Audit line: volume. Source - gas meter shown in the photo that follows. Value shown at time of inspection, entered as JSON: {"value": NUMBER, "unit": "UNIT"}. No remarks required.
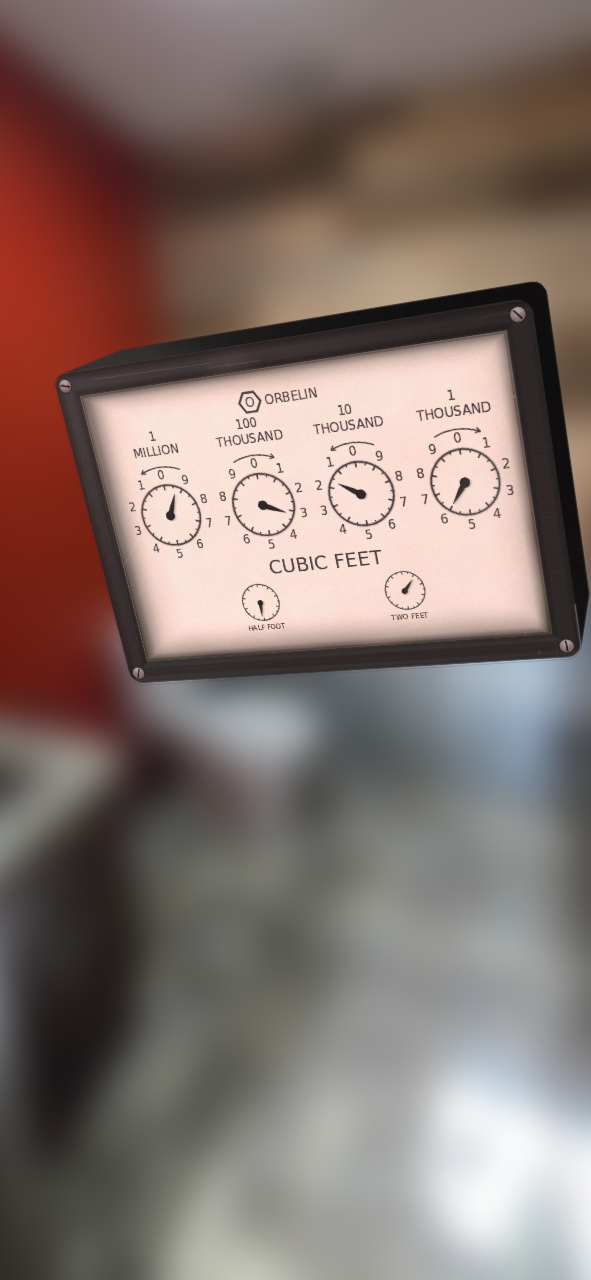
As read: {"value": 931600, "unit": "ft³"}
